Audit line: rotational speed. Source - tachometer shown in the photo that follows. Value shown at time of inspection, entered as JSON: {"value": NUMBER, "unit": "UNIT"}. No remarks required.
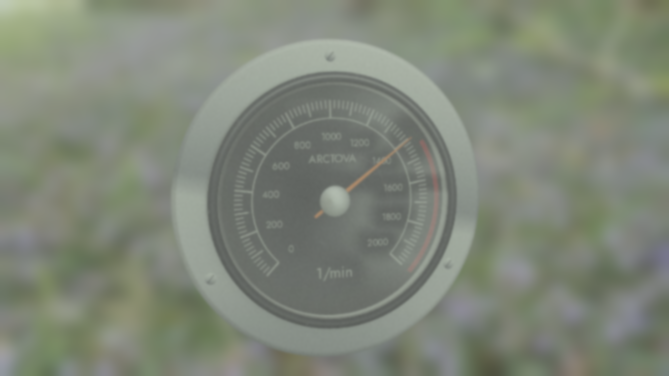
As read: {"value": 1400, "unit": "rpm"}
